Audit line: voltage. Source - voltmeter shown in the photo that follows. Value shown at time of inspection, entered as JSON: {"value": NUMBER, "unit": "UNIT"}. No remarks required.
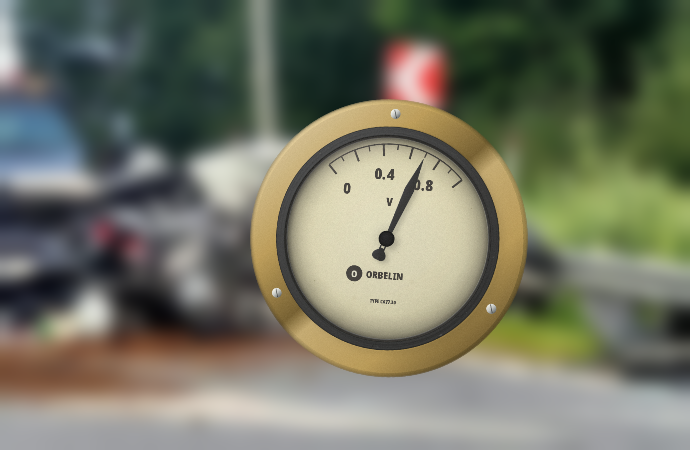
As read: {"value": 0.7, "unit": "V"}
